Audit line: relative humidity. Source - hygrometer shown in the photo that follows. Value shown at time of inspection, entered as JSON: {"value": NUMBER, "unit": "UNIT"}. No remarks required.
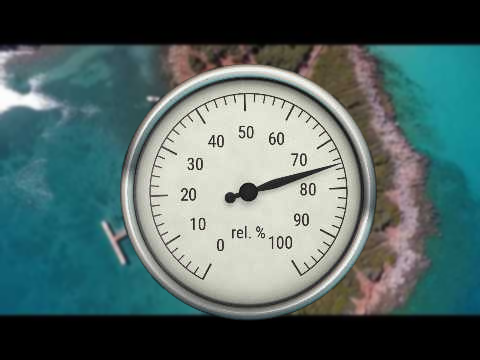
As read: {"value": 75, "unit": "%"}
